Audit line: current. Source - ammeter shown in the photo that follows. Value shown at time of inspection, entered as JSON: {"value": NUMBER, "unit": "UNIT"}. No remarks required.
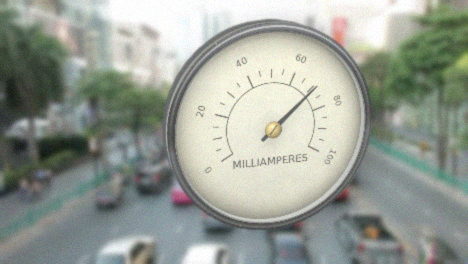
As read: {"value": 70, "unit": "mA"}
